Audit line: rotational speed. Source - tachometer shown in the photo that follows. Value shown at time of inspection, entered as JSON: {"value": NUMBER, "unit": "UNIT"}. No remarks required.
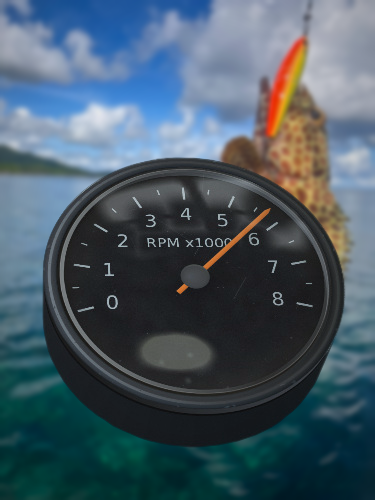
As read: {"value": 5750, "unit": "rpm"}
